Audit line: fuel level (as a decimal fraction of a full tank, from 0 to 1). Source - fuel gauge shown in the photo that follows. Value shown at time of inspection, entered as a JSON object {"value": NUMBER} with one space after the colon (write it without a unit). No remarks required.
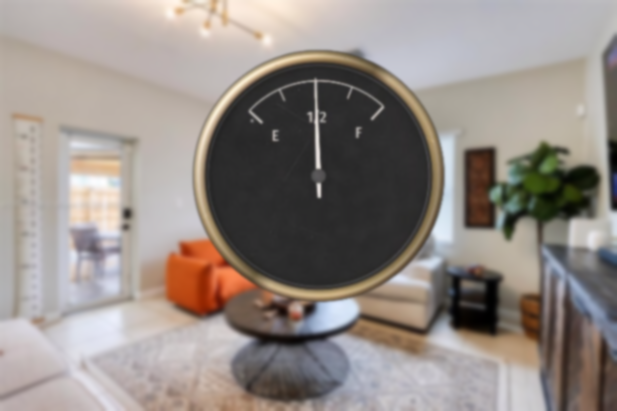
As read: {"value": 0.5}
